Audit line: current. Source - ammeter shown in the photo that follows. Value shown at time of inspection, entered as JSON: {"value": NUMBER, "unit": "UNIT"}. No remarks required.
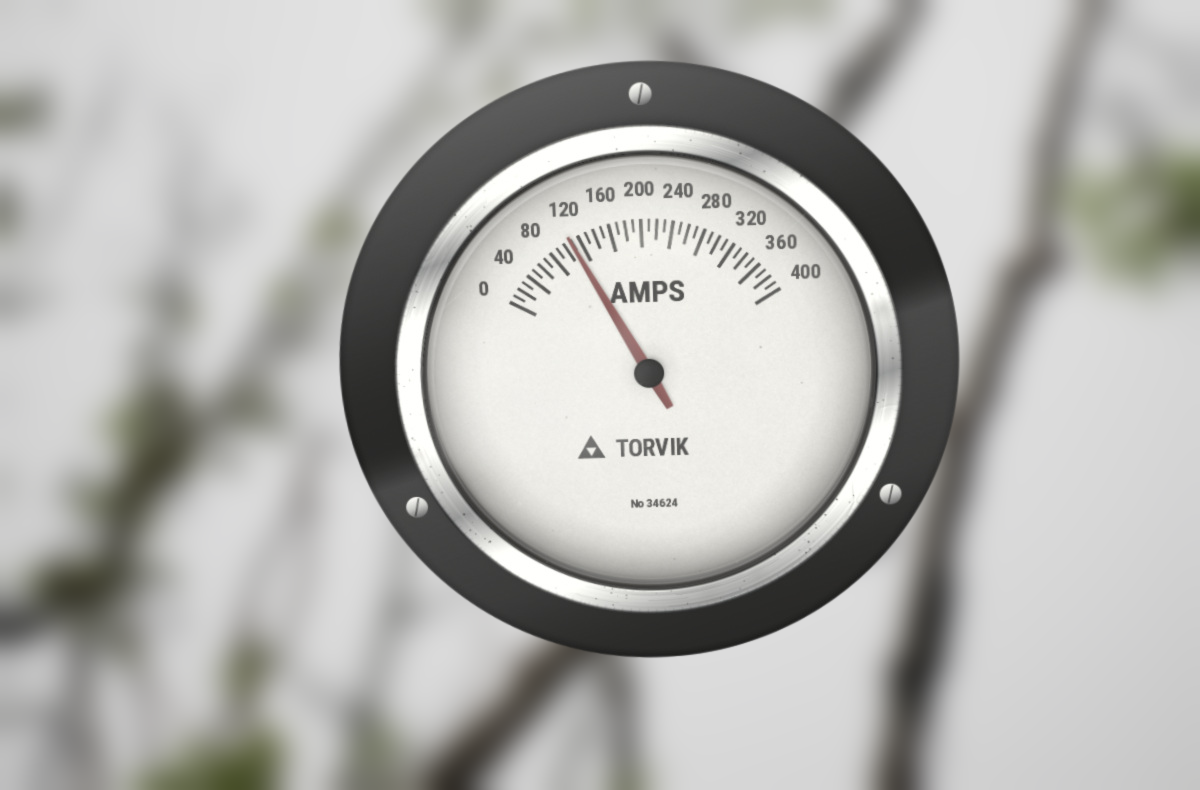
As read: {"value": 110, "unit": "A"}
